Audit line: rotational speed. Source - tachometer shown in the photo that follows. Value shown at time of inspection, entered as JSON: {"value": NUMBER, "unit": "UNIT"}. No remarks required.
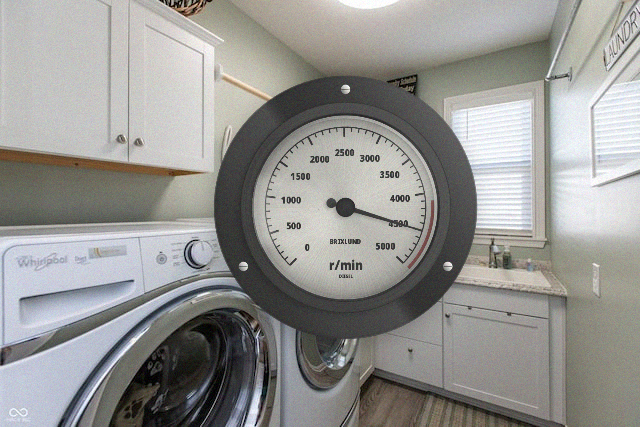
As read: {"value": 4500, "unit": "rpm"}
